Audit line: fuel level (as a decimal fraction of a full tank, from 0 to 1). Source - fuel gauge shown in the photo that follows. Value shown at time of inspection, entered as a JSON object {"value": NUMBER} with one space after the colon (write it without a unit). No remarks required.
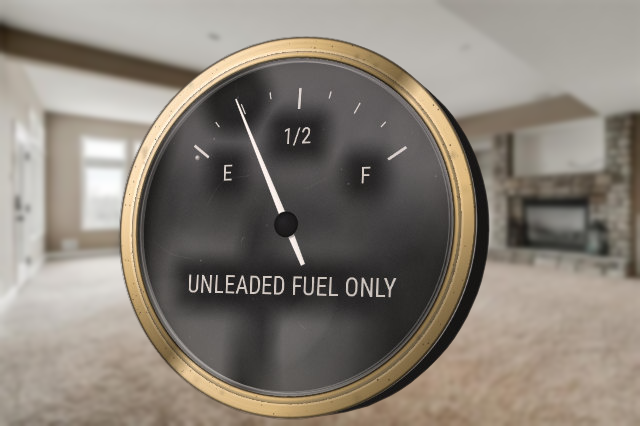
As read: {"value": 0.25}
